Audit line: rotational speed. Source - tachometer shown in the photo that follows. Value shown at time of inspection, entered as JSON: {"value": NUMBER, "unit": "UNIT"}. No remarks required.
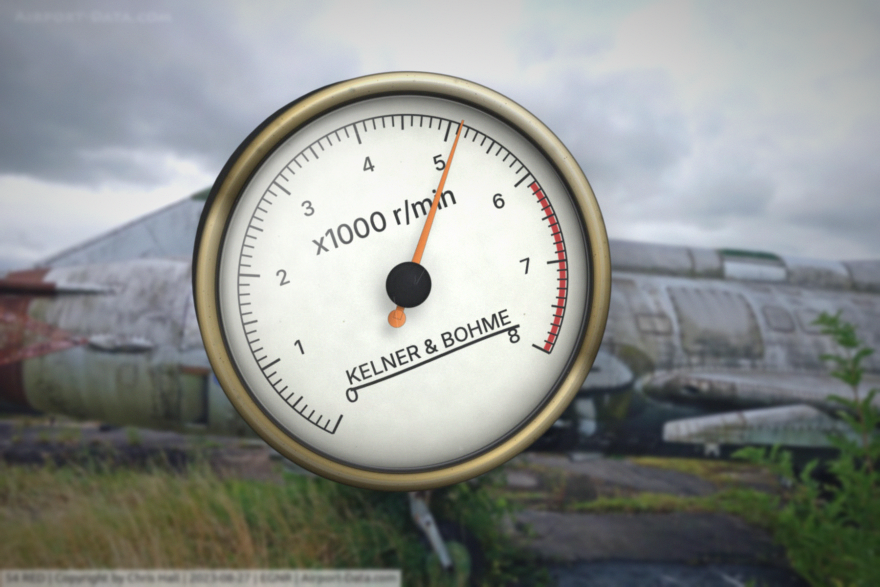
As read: {"value": 5100, "unit": "rpm"}
